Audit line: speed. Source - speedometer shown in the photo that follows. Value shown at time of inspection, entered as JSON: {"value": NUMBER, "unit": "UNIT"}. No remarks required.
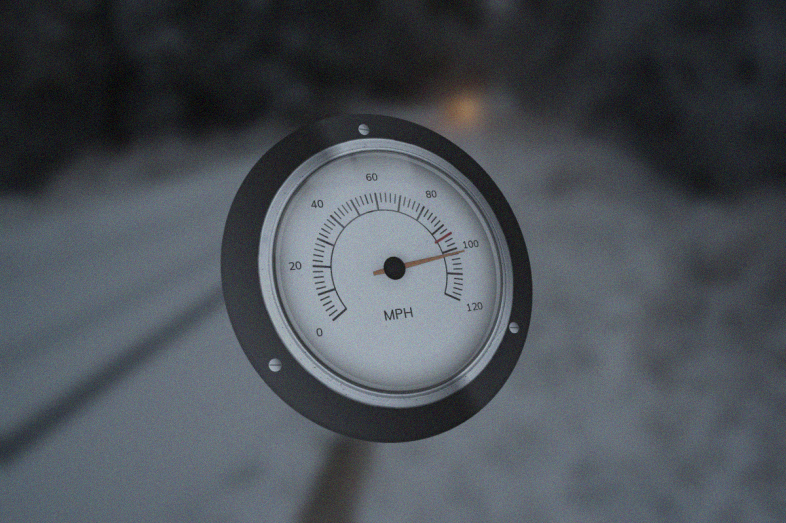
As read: {"value": 102, "unit": "mph"}
